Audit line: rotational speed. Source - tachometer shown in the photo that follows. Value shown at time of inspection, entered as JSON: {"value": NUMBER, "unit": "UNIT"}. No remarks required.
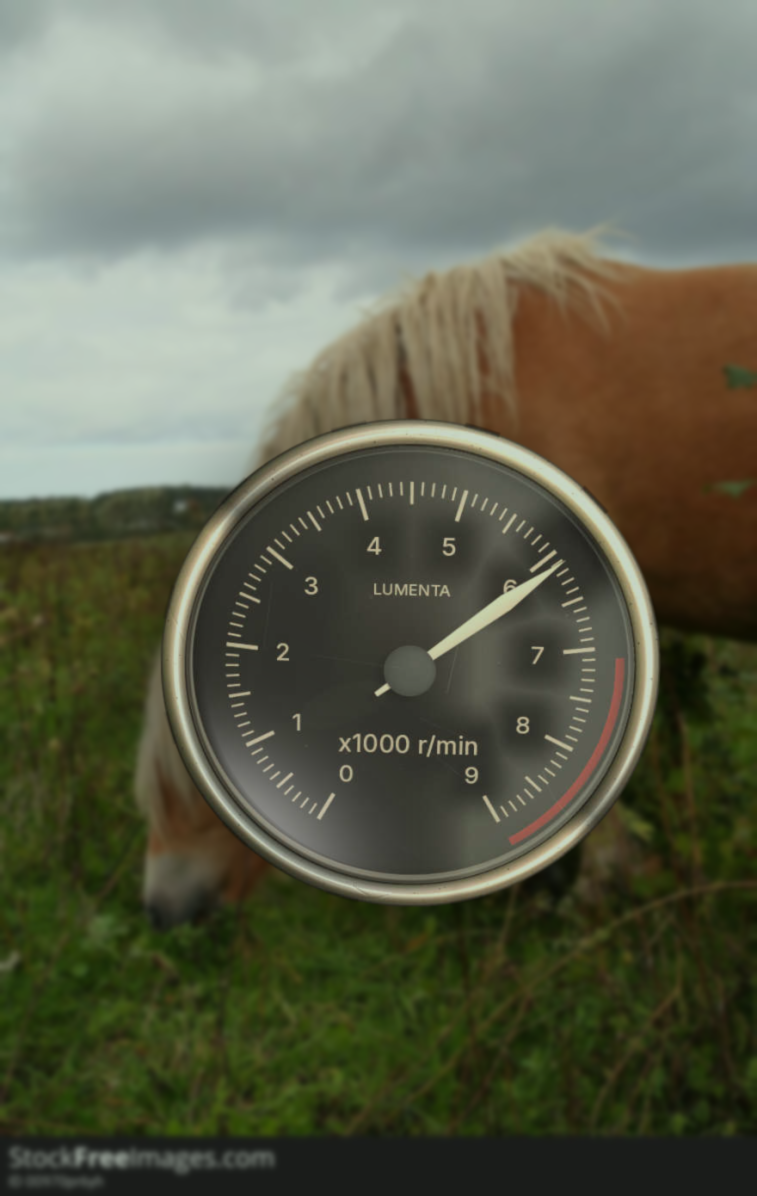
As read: {"value": 6100, "unit": "rpm"}
